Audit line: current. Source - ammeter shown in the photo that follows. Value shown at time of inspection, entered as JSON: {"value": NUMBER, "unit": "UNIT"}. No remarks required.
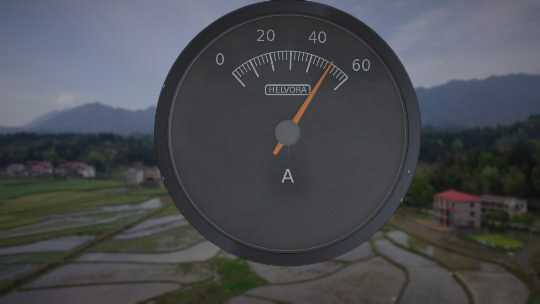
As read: {"value": 50, "unit": "A"}
